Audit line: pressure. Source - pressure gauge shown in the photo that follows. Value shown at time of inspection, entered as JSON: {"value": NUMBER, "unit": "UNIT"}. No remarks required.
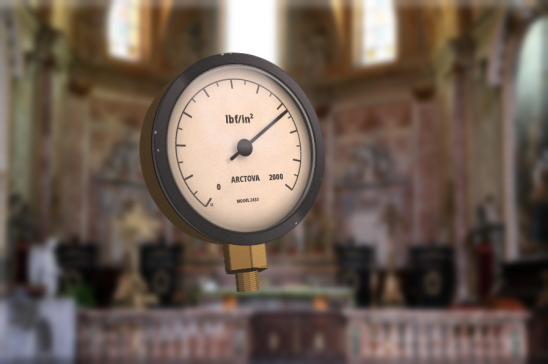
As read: {"value": 1450, "unit": "psi"}
